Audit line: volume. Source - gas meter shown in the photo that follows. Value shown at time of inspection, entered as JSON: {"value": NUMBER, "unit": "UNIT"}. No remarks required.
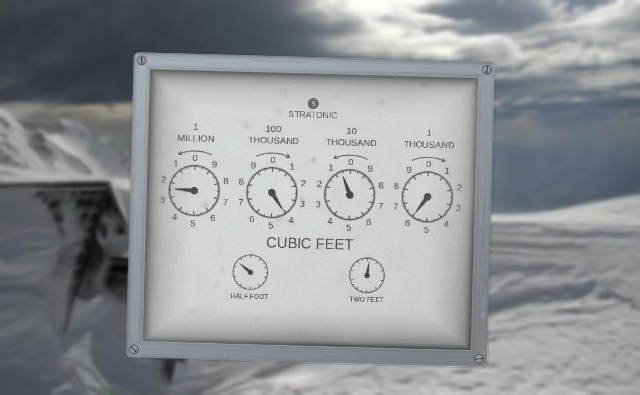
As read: {"value": 240600, "unit": "ft³"}
